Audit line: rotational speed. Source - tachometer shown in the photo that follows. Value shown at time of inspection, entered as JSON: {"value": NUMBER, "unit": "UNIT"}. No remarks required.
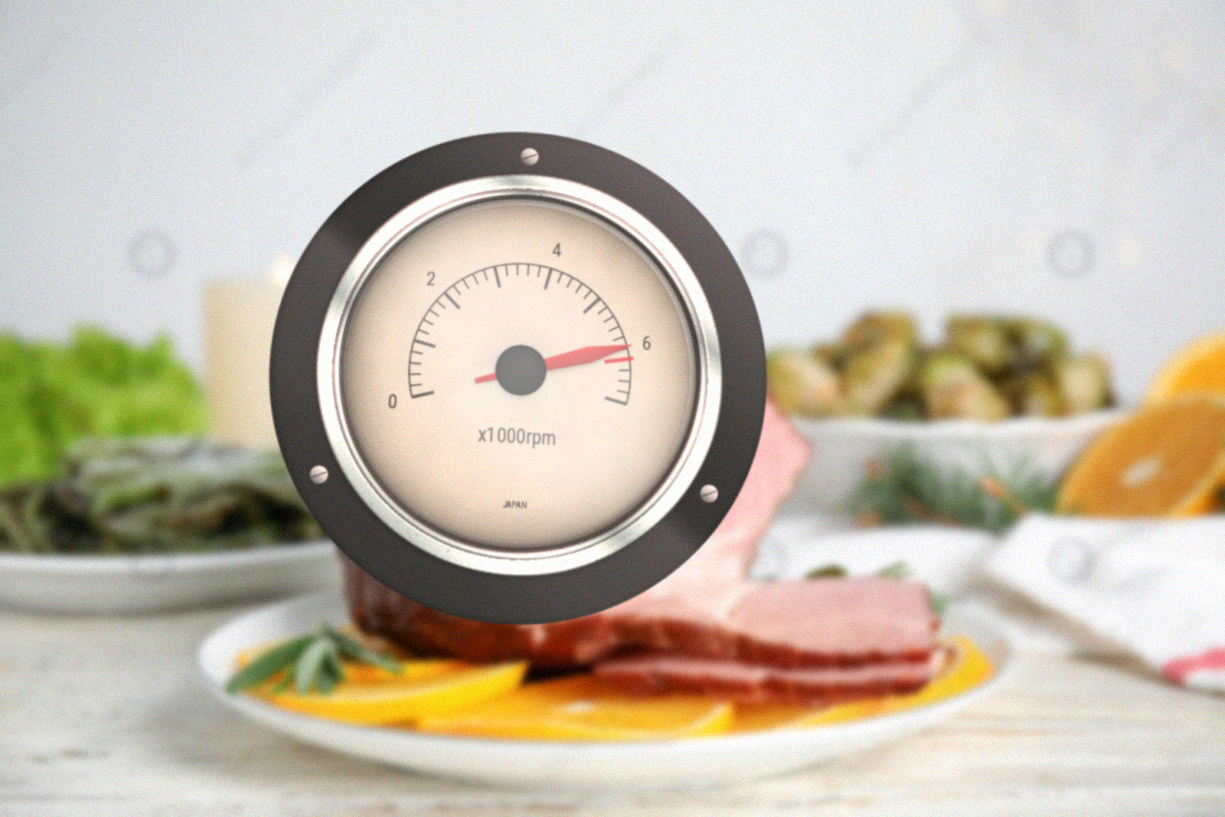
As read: {"value": 6000, "unit": "rpm"}
